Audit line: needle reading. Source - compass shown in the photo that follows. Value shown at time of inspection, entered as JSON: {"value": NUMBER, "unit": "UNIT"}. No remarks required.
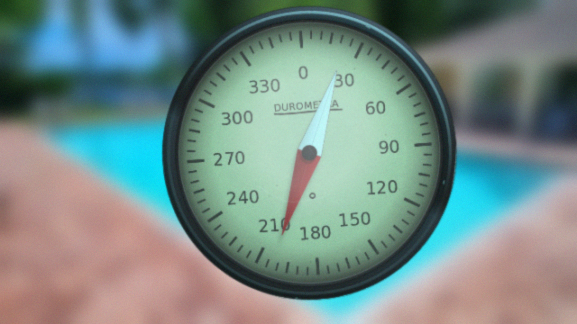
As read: {"value": 202.5, "unit": "°"}
